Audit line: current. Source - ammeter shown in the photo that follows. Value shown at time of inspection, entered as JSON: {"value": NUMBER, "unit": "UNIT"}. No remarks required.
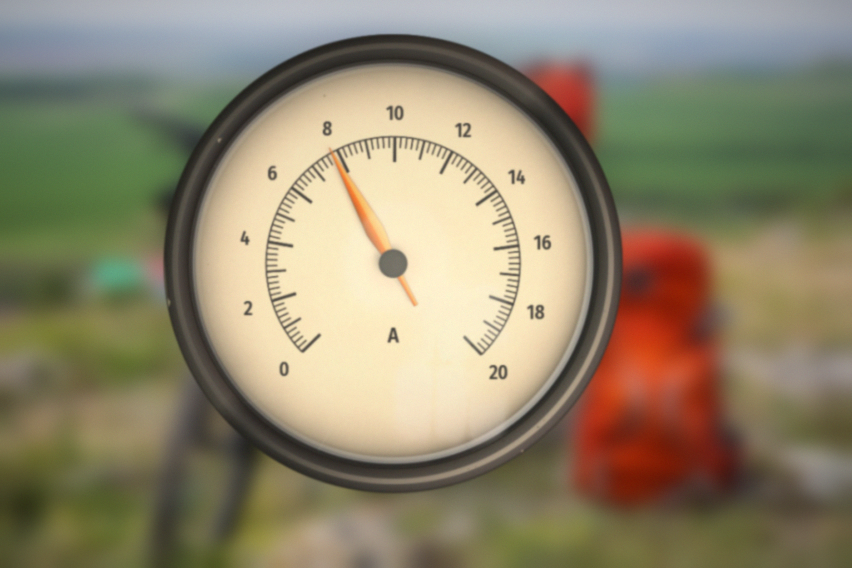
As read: {"value": 7.8, "unit": "A"}
